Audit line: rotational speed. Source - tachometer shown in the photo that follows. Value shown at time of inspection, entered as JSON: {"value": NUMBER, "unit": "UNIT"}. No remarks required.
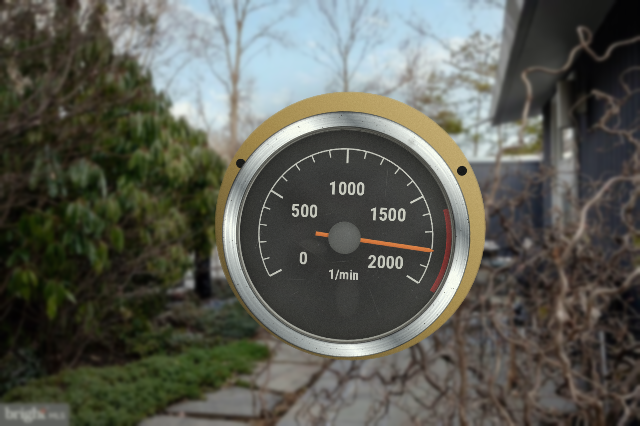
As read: {"value": 1800, "unit": "rpm"}
